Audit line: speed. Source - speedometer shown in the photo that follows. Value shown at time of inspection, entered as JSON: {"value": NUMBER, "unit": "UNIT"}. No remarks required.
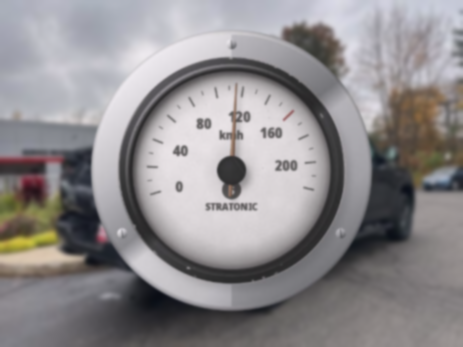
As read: {"value": 115, "unit": "km/h"}
